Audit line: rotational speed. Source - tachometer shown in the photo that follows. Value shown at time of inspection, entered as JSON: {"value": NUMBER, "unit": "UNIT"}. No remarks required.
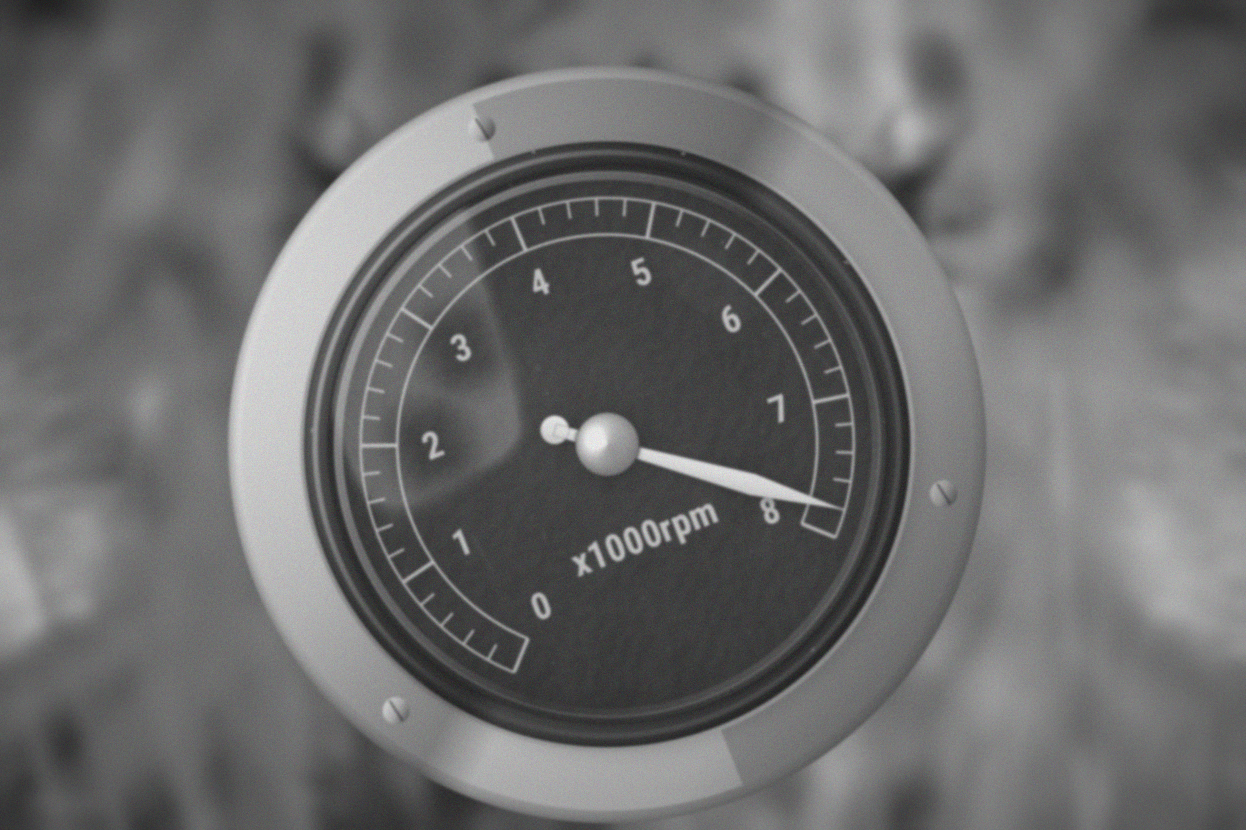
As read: {"value": 7800, "unit": "rpm"}
